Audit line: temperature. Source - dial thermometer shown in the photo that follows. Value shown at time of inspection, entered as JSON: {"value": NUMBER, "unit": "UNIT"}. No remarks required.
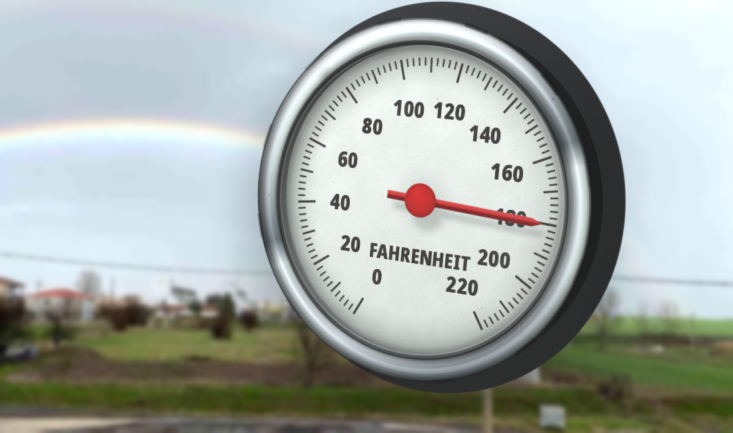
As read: {"value": 180, "unit": "°F"}
